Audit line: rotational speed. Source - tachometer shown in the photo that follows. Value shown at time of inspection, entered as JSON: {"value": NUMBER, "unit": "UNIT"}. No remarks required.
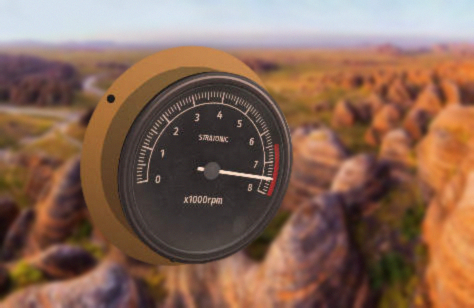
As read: {"value": 7500, "unit": "rpm"}
